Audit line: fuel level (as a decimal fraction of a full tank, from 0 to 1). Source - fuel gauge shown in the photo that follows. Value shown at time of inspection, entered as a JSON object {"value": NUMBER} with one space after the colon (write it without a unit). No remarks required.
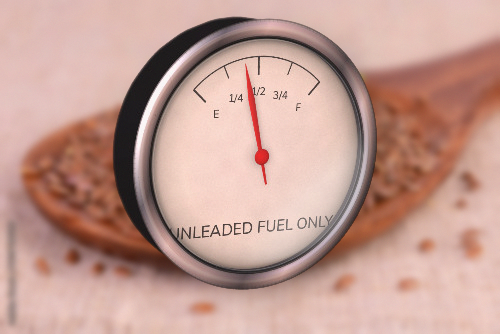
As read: {"value": 0.375}
